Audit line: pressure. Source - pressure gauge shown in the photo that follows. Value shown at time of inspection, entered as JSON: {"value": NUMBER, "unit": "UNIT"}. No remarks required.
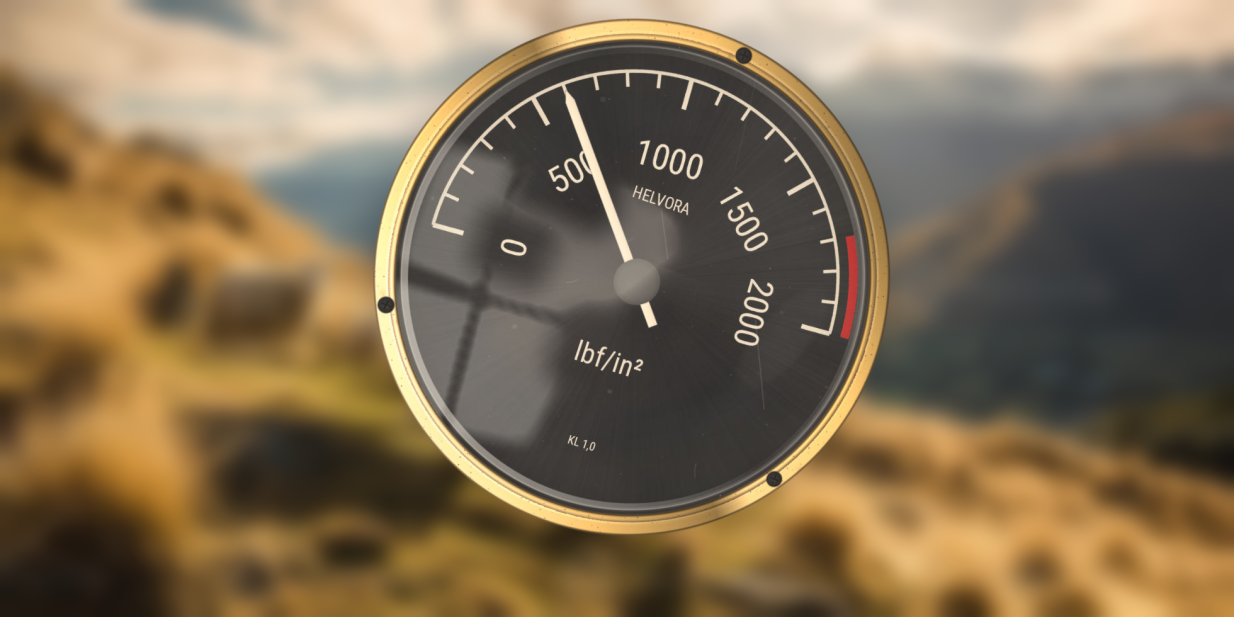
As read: {"value": 600, "unit": "psi"}
